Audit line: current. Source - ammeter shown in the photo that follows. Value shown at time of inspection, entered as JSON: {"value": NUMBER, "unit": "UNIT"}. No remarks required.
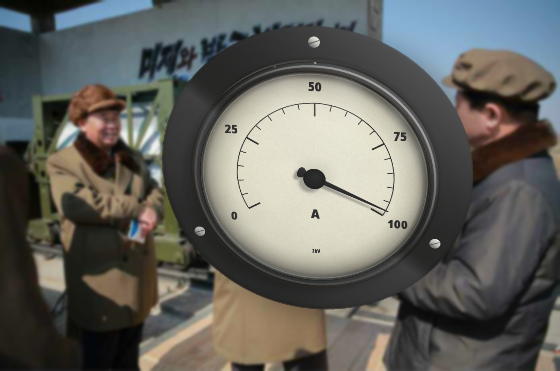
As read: {"value": 97.5, "unit": "A"}
